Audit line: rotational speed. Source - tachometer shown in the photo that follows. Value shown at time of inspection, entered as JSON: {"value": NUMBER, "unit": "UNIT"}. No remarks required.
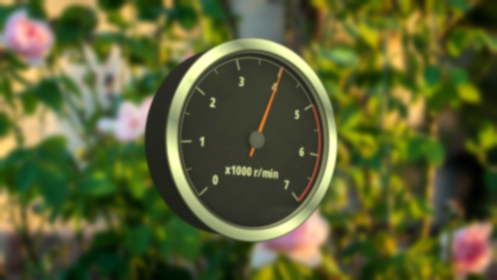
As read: {"value": 4000, "unit": "rpm"}
